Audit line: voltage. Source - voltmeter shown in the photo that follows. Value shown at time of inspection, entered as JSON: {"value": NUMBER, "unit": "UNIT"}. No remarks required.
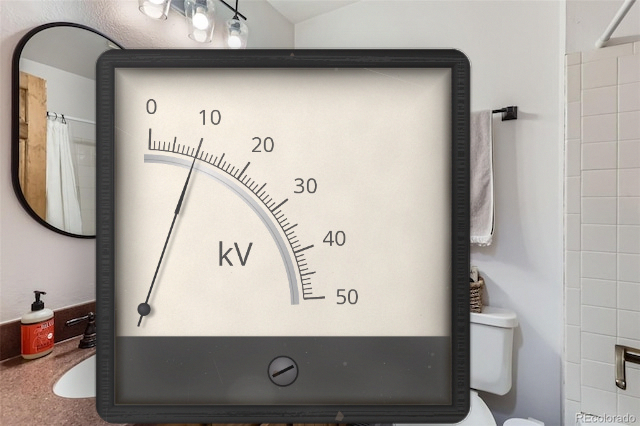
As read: {"value": 10, "unit": "kV"}
